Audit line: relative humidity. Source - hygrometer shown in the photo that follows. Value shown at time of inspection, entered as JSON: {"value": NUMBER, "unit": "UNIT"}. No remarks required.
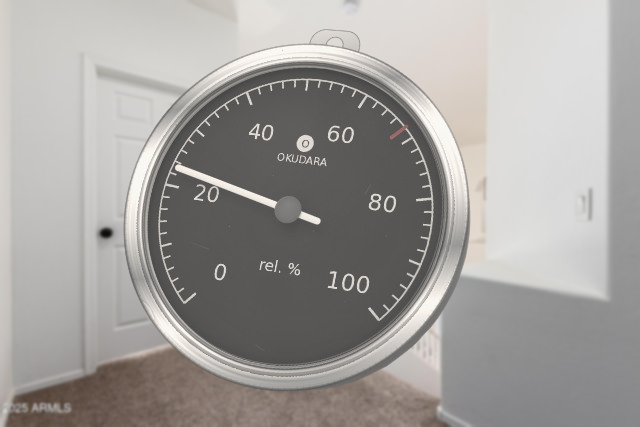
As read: {"value": 23, "unit": "%"}
